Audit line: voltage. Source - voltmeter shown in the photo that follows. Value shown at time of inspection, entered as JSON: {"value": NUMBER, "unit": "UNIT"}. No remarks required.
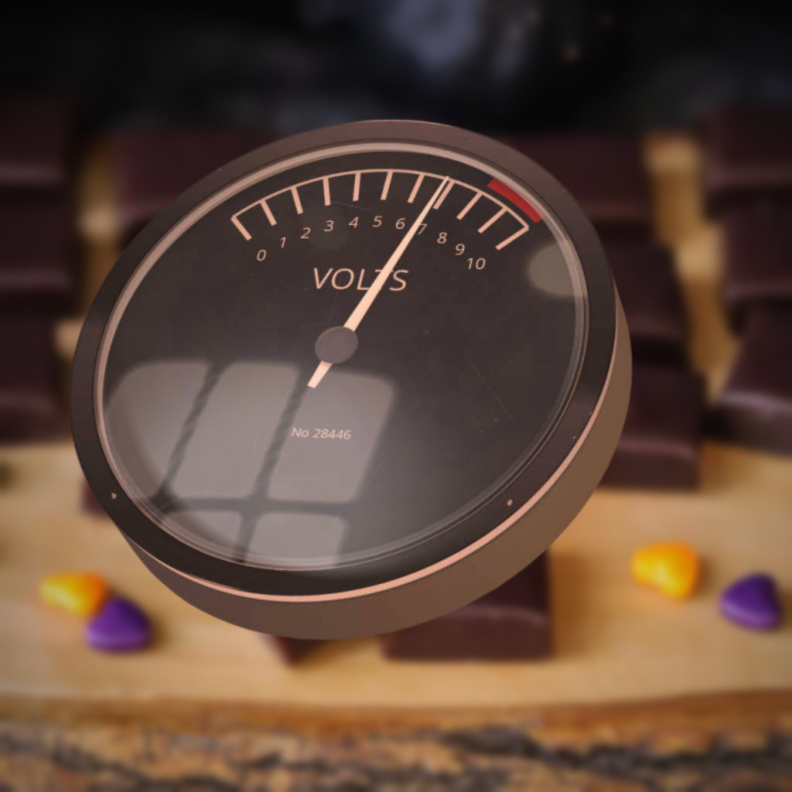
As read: {"value": 7, "unit": "V"}
